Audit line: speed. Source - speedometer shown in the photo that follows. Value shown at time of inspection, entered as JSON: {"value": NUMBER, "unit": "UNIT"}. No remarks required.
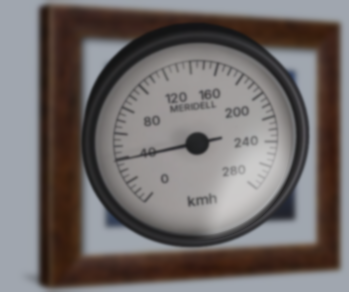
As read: {"value": 40, "unit": "km/h"}
